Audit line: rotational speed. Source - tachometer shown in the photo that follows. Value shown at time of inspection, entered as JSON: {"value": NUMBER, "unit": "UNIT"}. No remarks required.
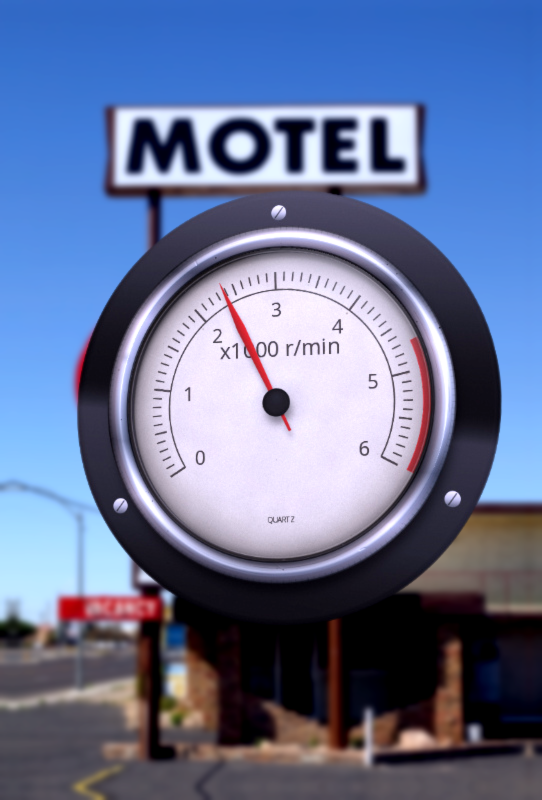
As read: {"value": 2400, "unit": "rpm"}
